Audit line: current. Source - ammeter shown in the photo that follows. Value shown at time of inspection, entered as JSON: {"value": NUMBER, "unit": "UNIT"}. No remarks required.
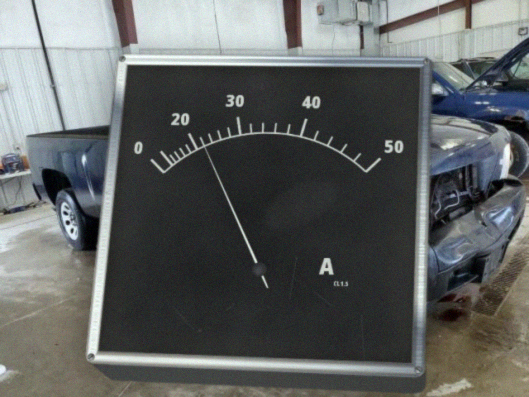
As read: {"value": 22, "unit": "A"}
